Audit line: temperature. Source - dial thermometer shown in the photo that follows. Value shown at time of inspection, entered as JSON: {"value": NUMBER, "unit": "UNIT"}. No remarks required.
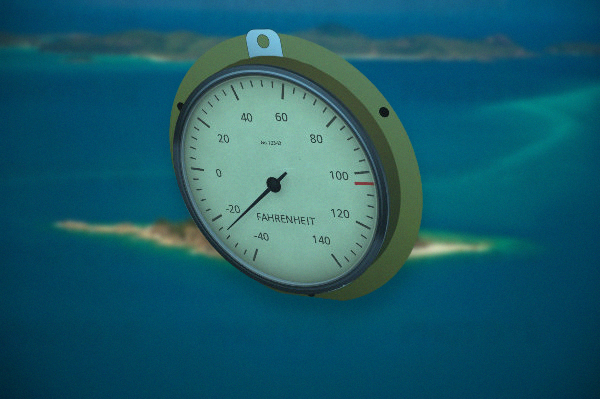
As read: {"value": -26, "unit": "°F"}
